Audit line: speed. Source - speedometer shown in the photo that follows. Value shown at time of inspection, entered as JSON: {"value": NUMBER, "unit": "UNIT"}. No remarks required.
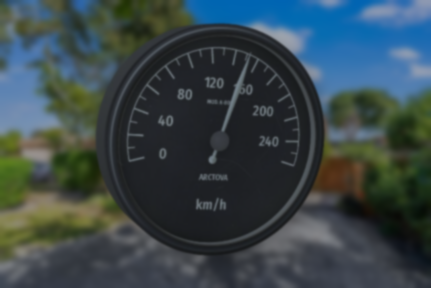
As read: {"value": 150, "unit": "km/h"}
